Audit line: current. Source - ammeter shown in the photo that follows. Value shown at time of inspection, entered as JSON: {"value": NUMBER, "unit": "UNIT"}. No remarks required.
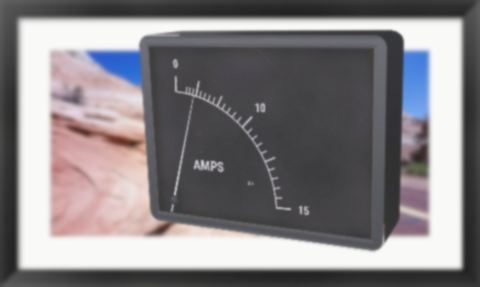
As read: {"value": 5, "unit": "A"}
